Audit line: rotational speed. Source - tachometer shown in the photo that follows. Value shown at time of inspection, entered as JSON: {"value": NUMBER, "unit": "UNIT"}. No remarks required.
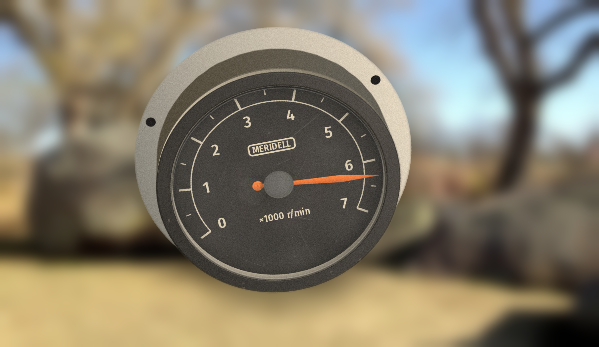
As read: {"value": 6250, "unit": "rpm"}
